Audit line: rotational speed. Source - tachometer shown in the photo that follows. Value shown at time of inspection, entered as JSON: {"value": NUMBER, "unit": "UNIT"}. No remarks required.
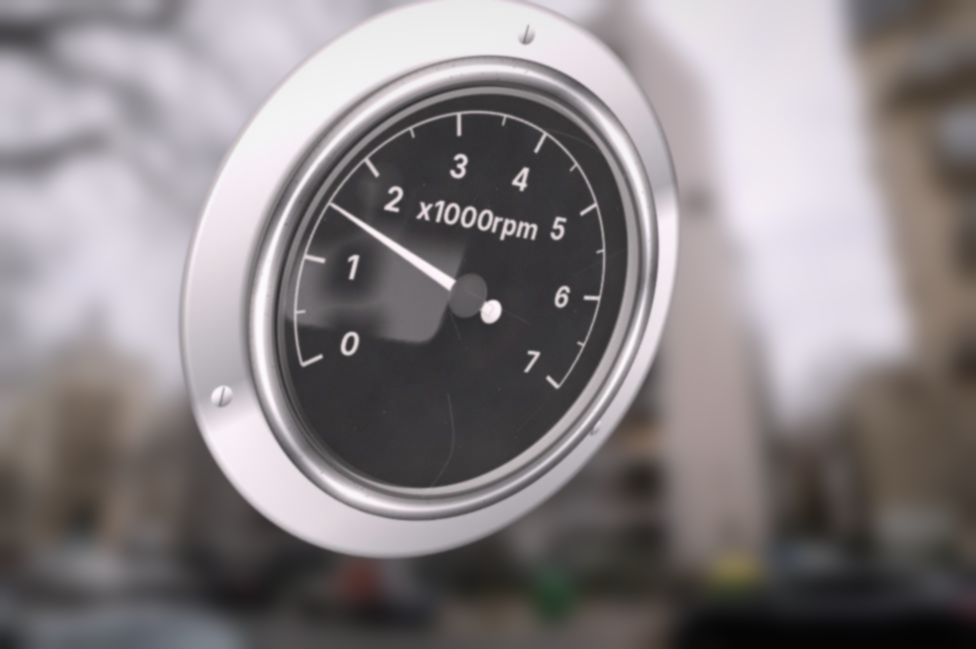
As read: {"value": 1500, "unit": "rpm"}
